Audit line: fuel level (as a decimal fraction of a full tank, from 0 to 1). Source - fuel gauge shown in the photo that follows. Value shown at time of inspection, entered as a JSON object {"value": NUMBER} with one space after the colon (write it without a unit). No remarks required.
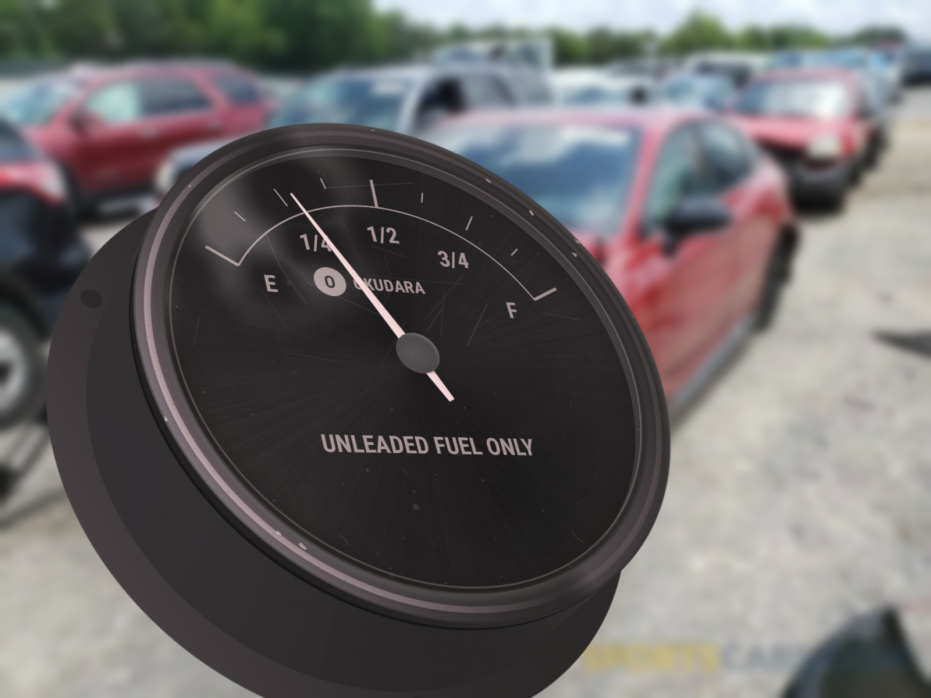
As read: {"value": 0.25}
